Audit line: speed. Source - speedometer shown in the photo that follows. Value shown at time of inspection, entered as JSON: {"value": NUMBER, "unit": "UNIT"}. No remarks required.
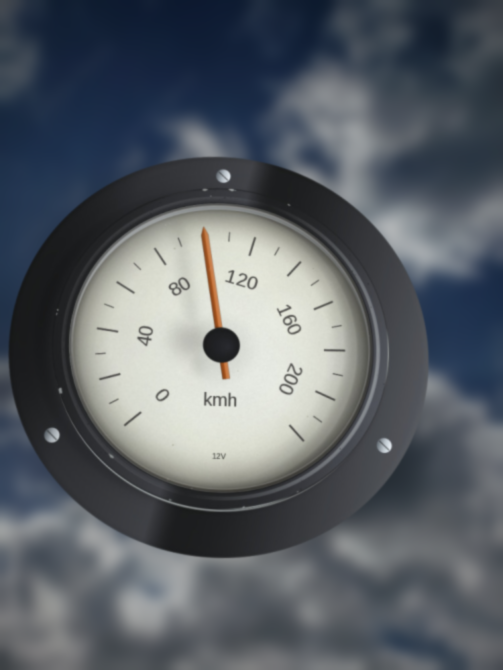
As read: {"value": 100, "unit": "km/h"}
